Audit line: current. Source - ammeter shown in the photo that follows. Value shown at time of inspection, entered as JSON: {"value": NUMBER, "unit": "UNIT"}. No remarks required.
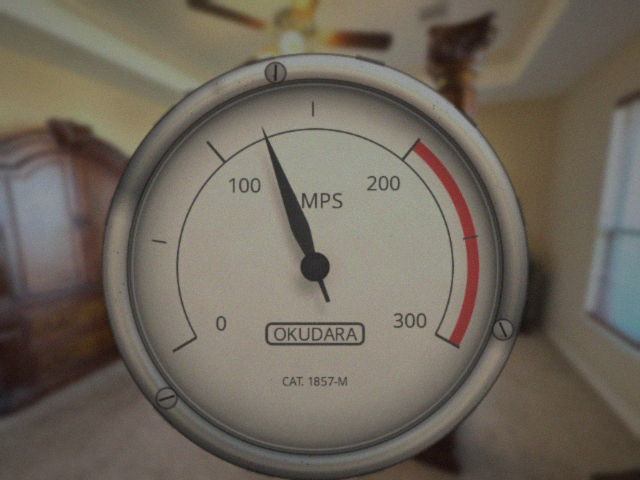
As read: {"value": 125, "unit": "A"}
